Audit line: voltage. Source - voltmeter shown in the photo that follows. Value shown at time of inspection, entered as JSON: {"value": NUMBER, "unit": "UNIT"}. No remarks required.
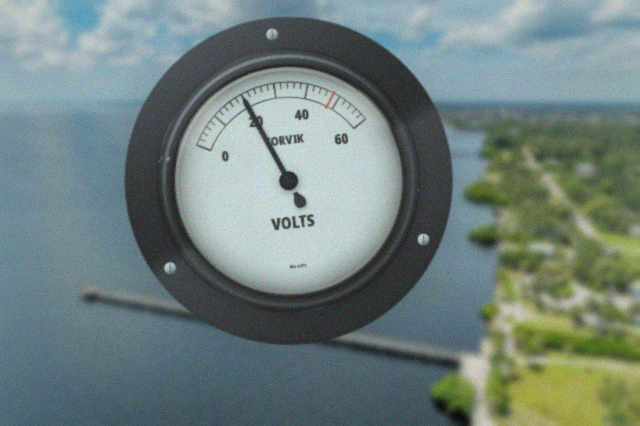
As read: {"value": 20, "unit": "V"}
